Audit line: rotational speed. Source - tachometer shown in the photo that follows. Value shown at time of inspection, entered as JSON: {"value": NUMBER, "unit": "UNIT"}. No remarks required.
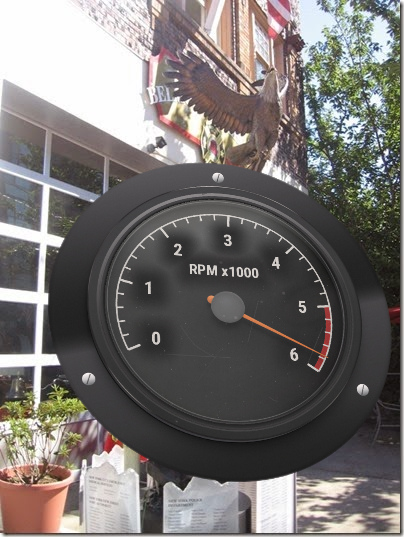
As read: {"value": 5800, "unit": "rpm"}
